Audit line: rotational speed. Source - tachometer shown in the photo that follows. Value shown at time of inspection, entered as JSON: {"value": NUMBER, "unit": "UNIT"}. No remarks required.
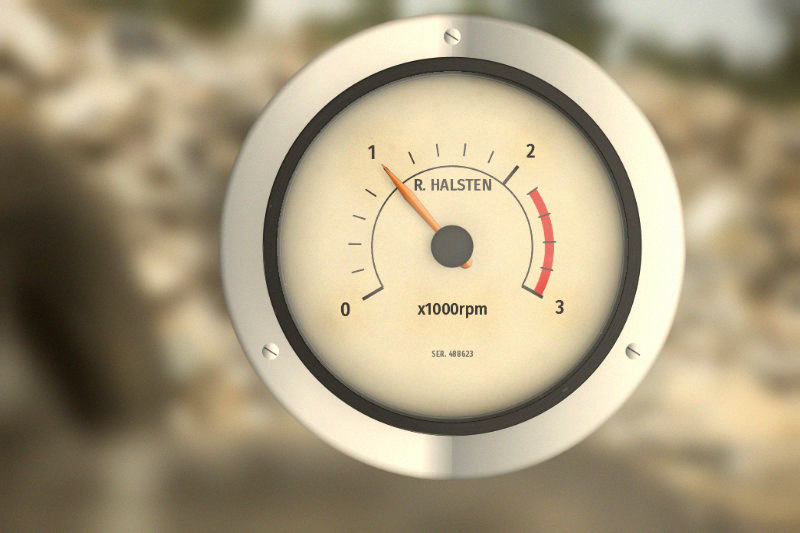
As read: {"value": 1000, "unit": "rpm"}
